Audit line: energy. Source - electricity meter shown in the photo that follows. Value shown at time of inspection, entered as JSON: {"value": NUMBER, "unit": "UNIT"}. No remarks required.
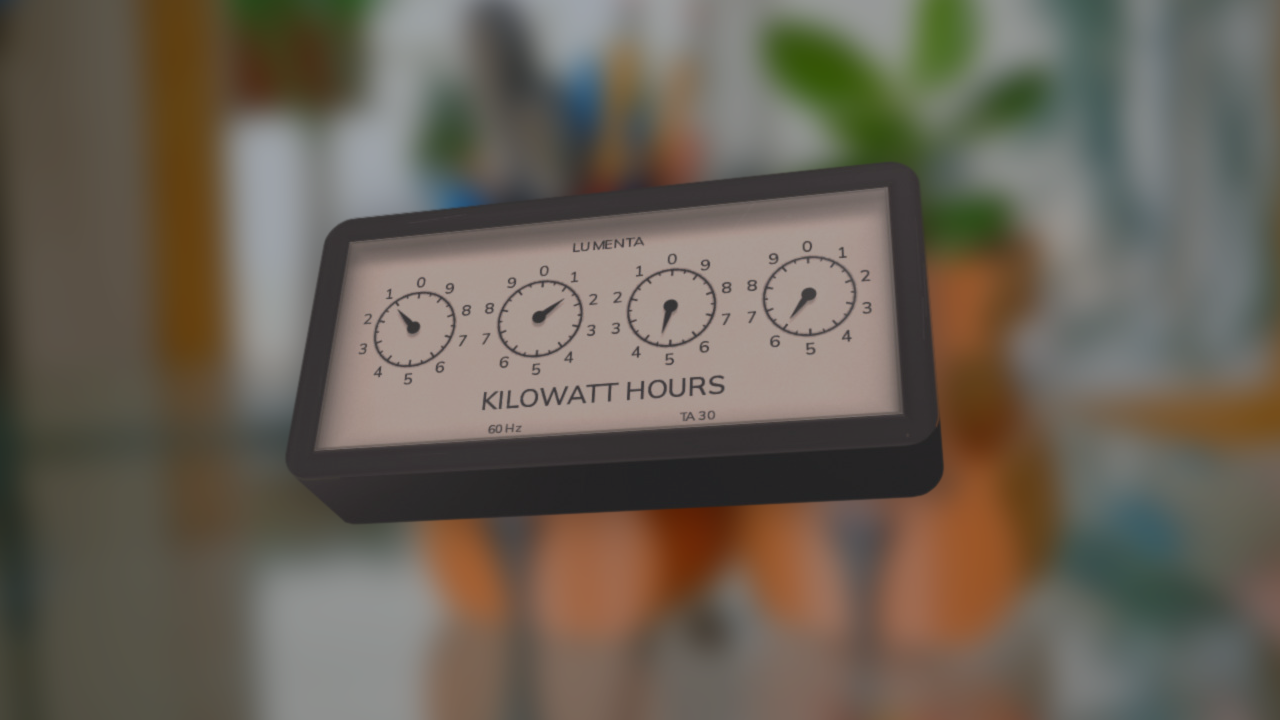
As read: {"value": 1146, "unit": "kWh"}
